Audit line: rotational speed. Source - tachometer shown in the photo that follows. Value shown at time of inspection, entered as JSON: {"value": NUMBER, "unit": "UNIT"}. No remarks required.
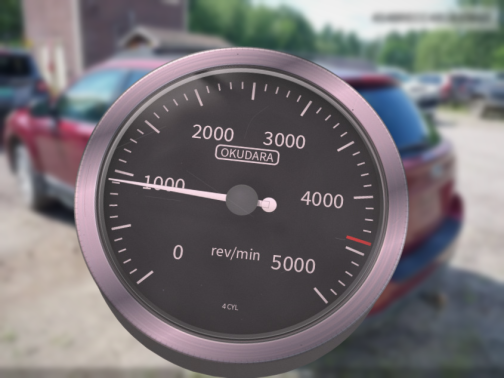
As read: {"value": 900, "unit": "rpm"}
